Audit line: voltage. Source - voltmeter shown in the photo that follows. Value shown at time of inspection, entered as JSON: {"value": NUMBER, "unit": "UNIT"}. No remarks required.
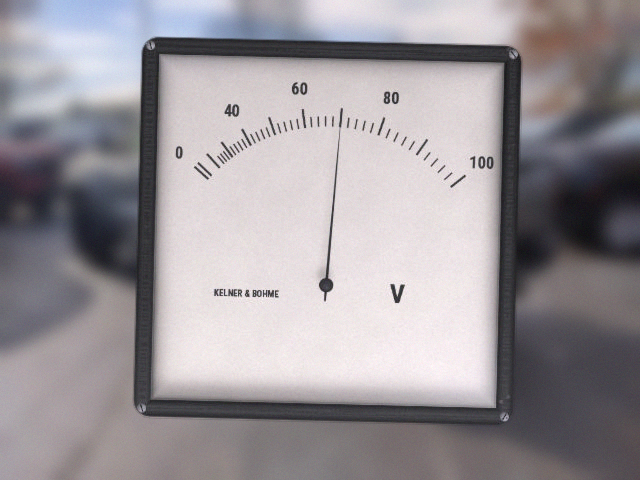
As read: {"value": 70, "unit": "V"}
